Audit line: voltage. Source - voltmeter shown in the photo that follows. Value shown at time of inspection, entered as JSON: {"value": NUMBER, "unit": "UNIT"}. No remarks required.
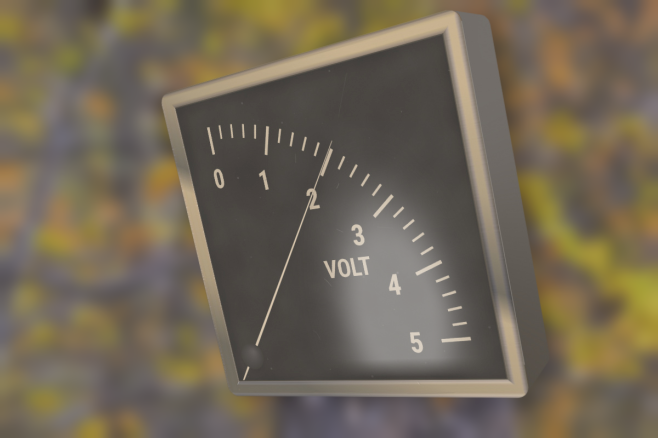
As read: {"value": 2, "unit": "V"}
